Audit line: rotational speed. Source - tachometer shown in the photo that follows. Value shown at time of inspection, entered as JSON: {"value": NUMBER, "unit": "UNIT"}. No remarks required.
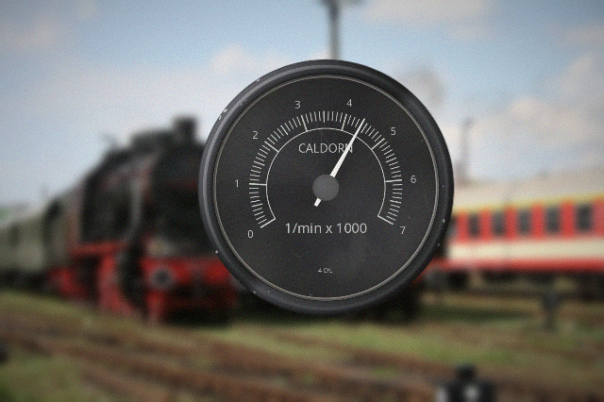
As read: {"value": 4400, "unit": "rpm"}
